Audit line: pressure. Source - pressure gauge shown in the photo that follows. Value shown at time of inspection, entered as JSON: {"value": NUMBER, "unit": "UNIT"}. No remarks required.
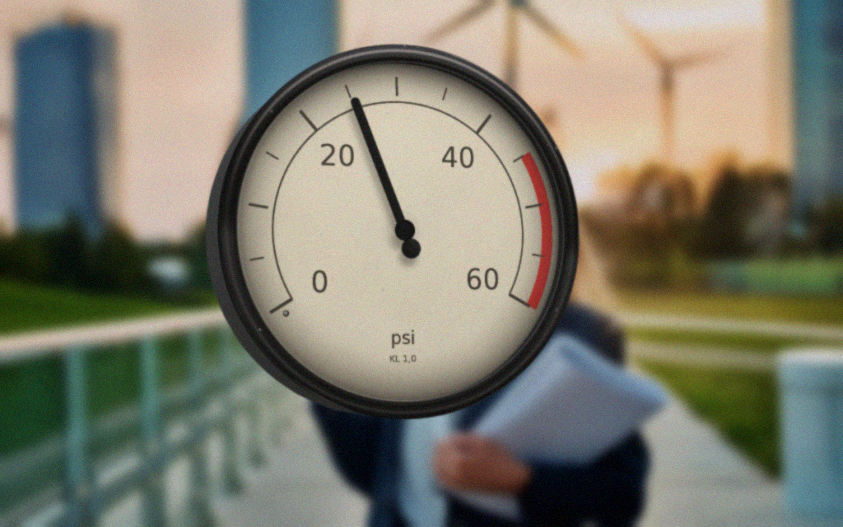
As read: {"value": 25, "unit": "psi"}
